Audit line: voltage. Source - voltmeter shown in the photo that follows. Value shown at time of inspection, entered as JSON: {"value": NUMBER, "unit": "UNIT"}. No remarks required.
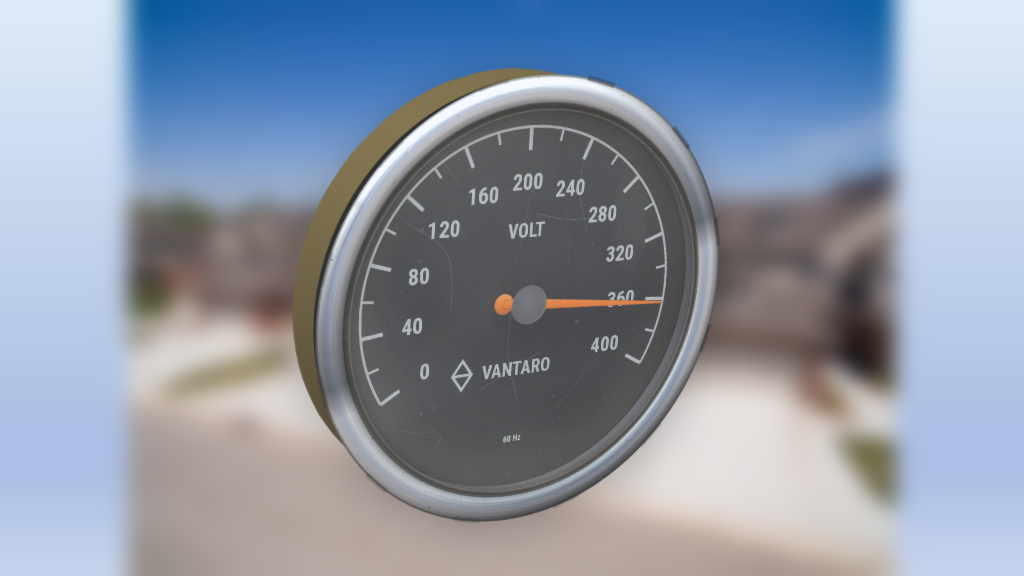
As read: {"value": 360, "unit": "V"}
